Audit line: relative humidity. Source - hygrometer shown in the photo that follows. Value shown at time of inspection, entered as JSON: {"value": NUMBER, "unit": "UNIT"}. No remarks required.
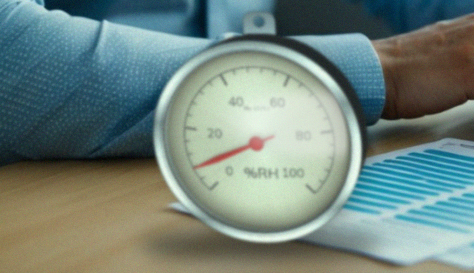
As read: {"value": 8, "unit": "%"}
